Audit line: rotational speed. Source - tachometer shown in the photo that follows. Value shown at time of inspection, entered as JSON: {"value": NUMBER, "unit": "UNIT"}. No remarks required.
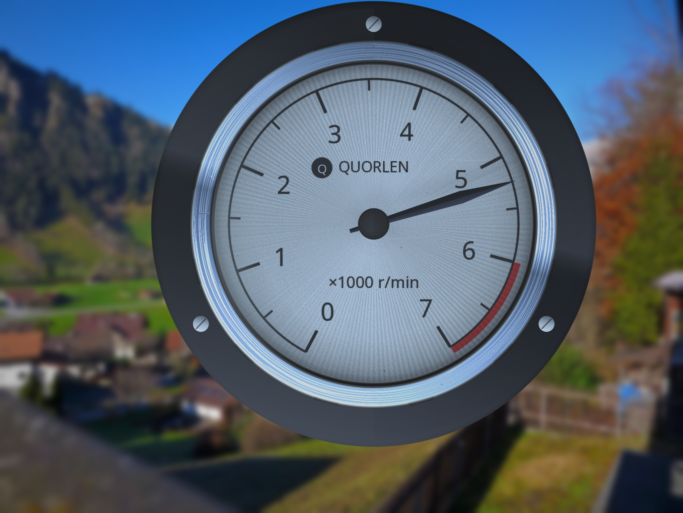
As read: {"value": 5250, "unit": "rpm"}
